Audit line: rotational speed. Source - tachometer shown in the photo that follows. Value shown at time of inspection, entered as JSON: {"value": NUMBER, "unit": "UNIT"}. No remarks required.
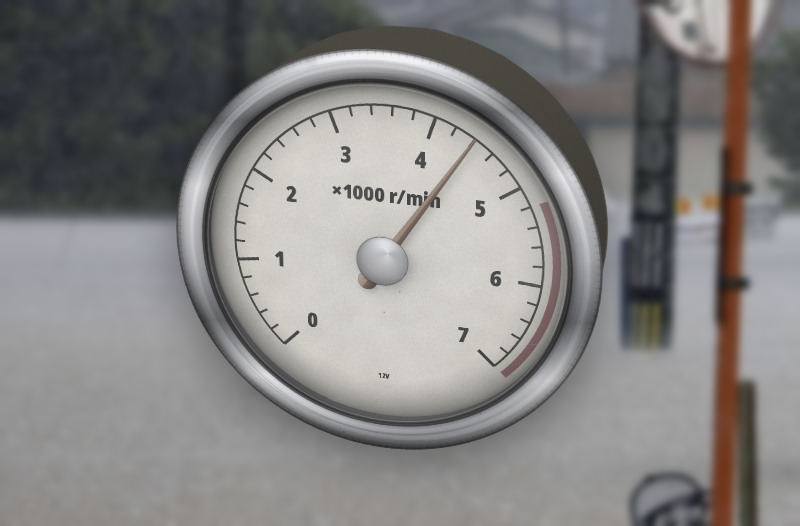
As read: {"value": 4400, "unit": "rpm"}
